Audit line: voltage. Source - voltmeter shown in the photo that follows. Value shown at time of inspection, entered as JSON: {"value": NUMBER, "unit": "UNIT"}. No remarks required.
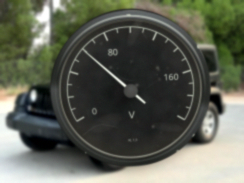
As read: {"value": 60, "unit": "V"}
